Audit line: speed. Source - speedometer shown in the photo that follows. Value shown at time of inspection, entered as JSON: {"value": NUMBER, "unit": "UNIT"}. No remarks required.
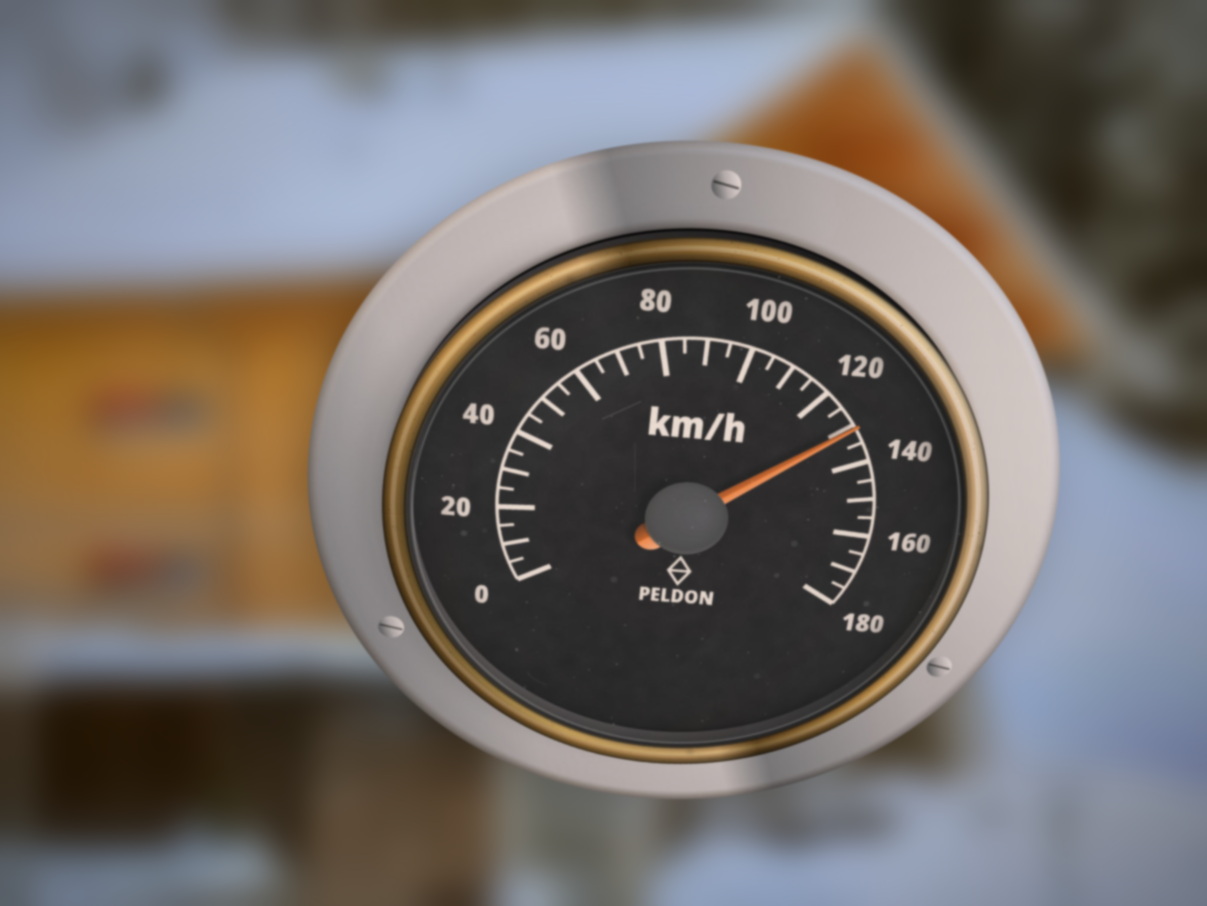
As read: {"value": 130, "unit": "km/h"}
